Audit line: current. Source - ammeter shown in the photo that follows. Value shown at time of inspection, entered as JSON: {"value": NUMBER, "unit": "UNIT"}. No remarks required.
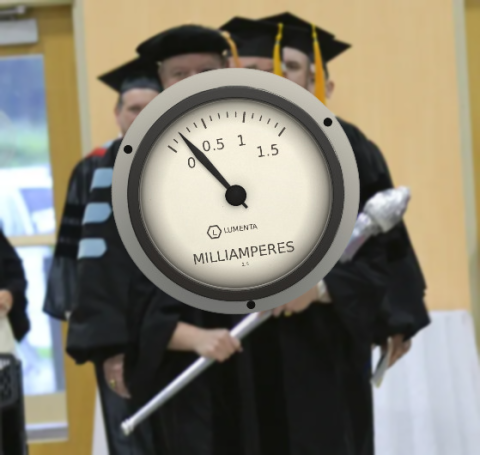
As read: {"value": 0.2, "unit": "mA"}
